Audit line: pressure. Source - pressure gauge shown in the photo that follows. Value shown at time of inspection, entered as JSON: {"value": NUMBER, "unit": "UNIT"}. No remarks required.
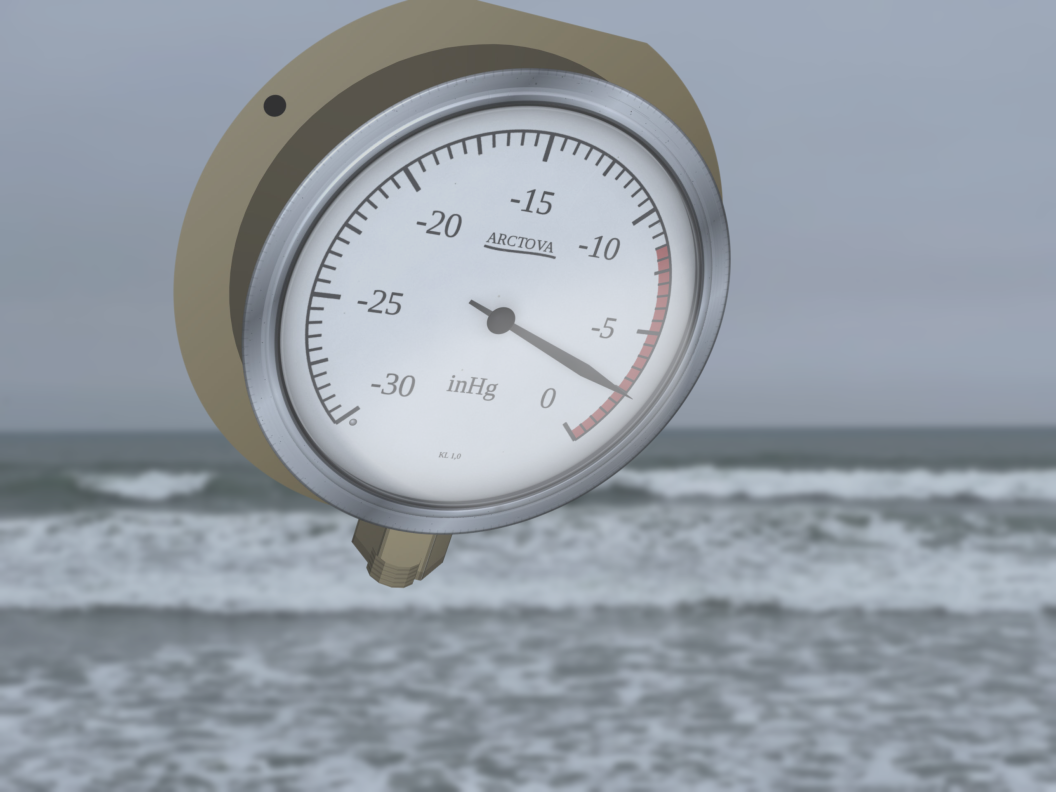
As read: {"value": -2.5, "unit": "inHg"}
